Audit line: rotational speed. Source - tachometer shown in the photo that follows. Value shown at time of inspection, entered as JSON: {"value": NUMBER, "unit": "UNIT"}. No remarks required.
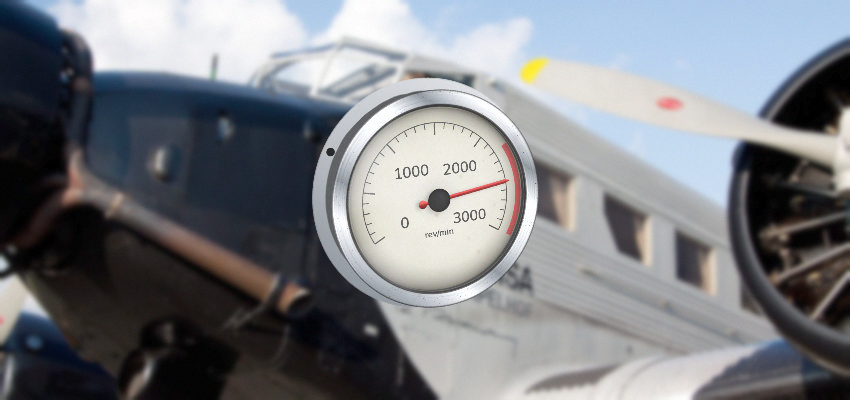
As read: {"value": 2500, "unit": "rpm"}
